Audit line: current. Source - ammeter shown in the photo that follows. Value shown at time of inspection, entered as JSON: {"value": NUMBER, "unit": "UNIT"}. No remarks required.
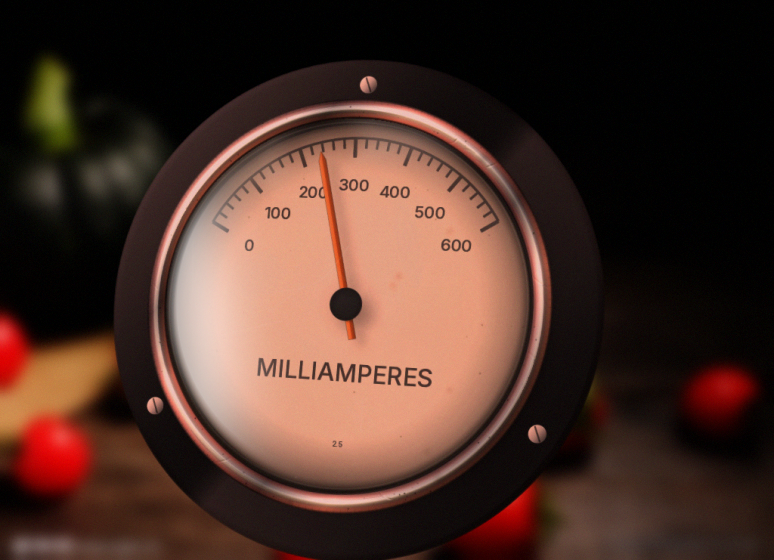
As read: {"value": 240, "unit": "mA"}
